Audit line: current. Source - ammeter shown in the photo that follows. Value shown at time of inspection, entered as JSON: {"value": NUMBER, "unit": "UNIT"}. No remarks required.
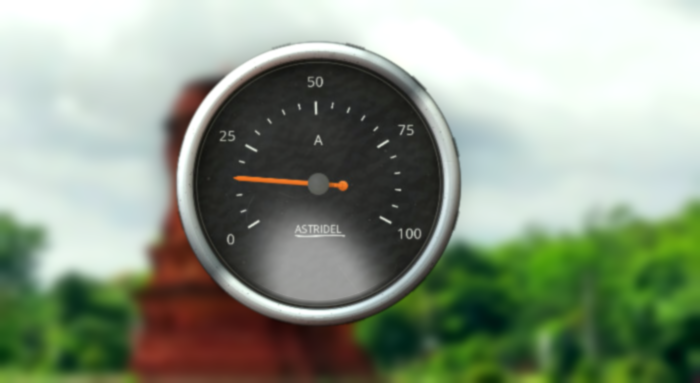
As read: {"value": 15, "unit": "A"}
